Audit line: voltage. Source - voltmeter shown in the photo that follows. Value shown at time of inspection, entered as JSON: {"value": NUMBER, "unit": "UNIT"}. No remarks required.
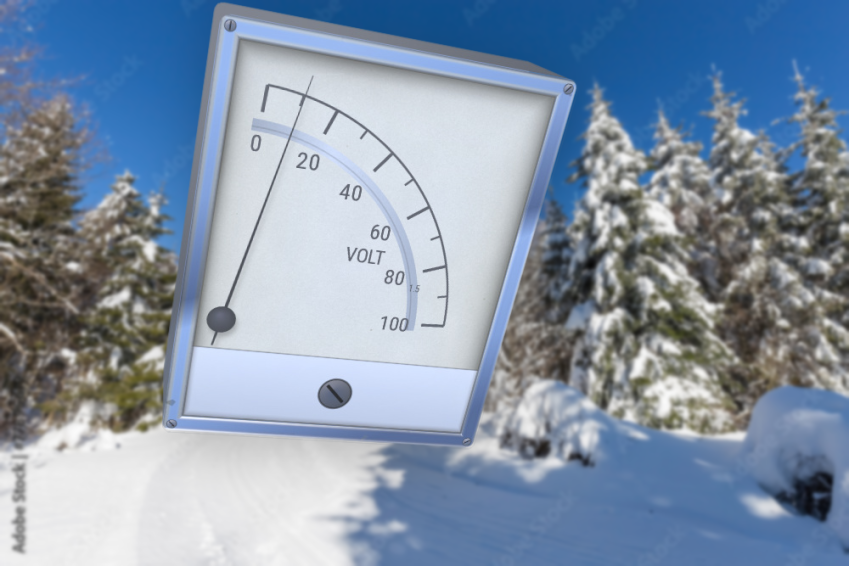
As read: {"value": 10, "unit": "V"}
